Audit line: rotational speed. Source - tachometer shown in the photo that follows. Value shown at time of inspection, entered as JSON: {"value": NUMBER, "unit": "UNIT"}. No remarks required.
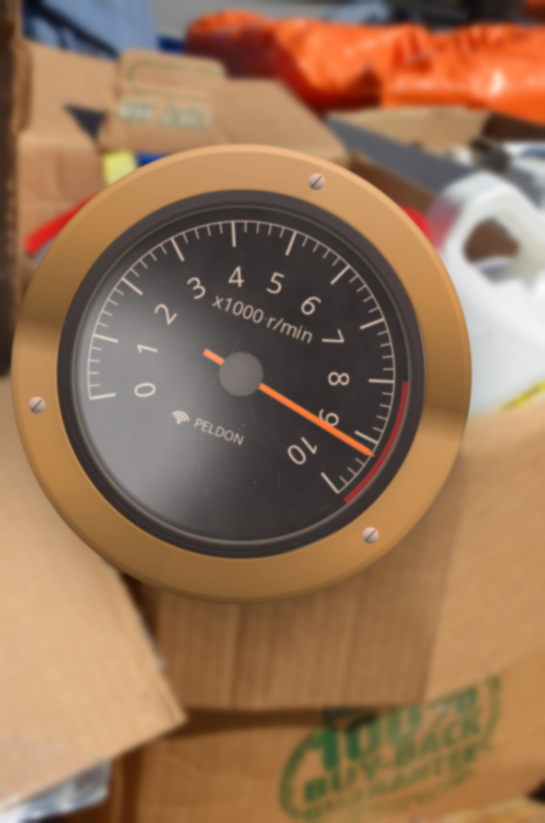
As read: {"value": 9200, "unit": "rpm"}
